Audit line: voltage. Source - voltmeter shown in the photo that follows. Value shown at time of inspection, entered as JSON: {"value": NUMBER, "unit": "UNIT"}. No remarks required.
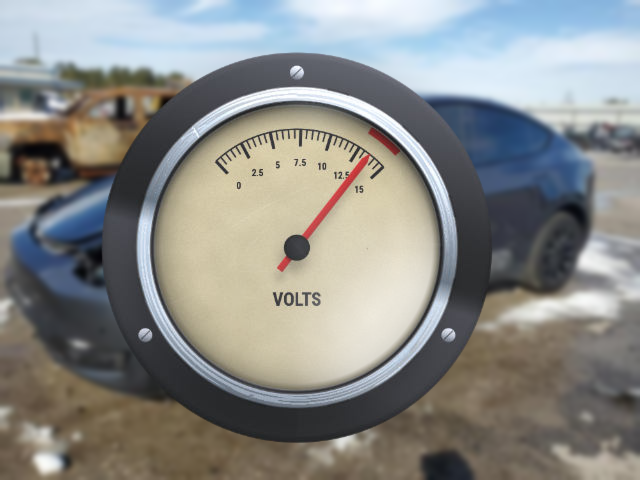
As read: {"value": 13.5, "unit": "V"}
